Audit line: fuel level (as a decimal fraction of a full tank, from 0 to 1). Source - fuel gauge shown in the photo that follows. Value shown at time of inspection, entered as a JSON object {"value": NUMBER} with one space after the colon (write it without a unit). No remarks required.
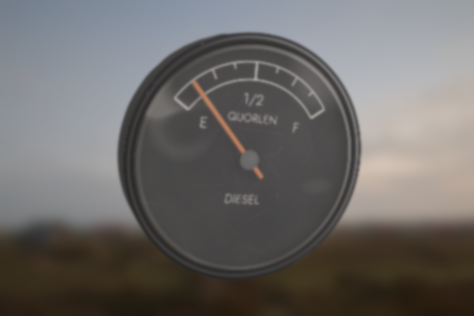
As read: {"value": 0.125}
